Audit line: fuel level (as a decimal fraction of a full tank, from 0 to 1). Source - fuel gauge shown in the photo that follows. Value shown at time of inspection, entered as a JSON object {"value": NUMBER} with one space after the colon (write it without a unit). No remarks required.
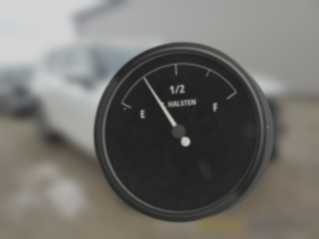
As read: {"value": 0.25}
